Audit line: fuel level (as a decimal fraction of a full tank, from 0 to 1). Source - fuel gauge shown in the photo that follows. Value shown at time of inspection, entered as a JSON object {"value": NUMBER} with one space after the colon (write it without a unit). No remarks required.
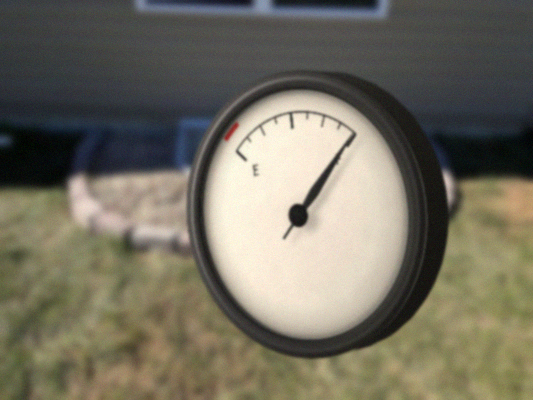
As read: {"value": 1}
